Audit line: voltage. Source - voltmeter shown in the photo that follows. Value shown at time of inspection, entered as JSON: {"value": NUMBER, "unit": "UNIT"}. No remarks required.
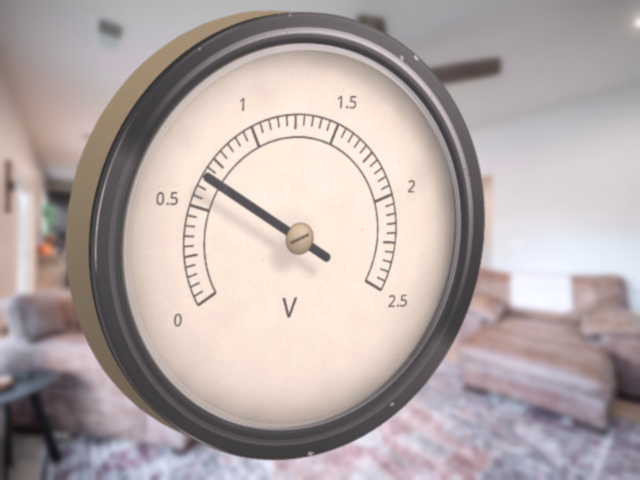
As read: {"value": 0.65, "unit": "V"}
